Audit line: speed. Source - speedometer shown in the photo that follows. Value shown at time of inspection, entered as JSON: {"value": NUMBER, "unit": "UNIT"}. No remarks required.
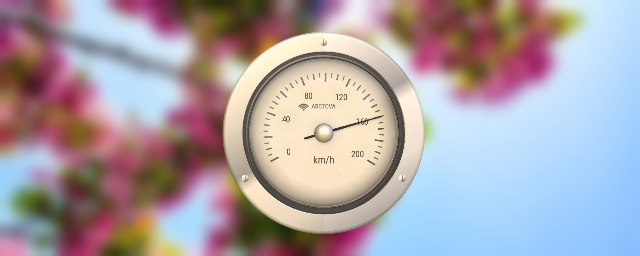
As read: {"value": 160, "unit": "km/h"}
